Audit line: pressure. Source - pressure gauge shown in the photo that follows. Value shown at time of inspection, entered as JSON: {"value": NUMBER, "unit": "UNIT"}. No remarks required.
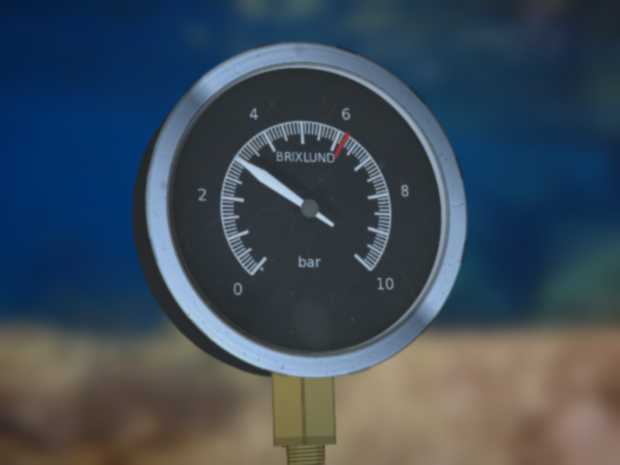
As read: {"value": 3, "unit": "bar"}
